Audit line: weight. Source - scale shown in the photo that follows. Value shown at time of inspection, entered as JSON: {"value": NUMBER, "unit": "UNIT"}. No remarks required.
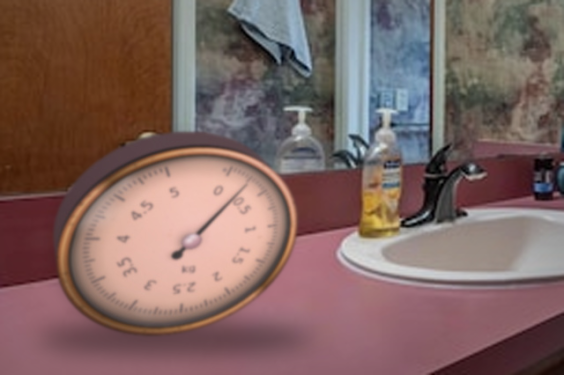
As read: {"value": 0.25, "unit": "kg"}
